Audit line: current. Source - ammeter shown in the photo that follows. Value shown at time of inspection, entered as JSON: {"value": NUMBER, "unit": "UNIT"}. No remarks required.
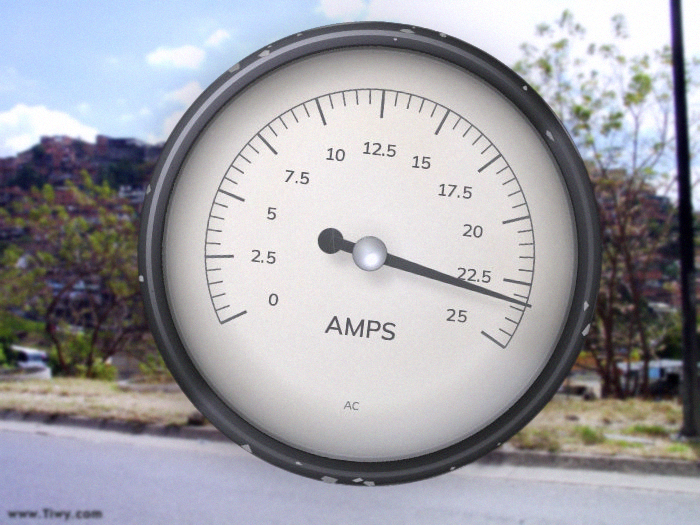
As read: {"value": 23.25, "unit": "A"}
